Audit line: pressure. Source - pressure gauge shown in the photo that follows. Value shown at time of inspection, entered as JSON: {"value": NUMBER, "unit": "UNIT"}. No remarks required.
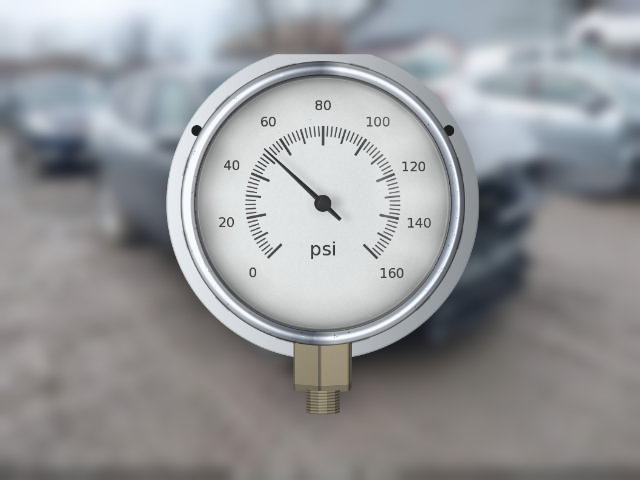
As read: {"value": 52, "unit": "psi"}
